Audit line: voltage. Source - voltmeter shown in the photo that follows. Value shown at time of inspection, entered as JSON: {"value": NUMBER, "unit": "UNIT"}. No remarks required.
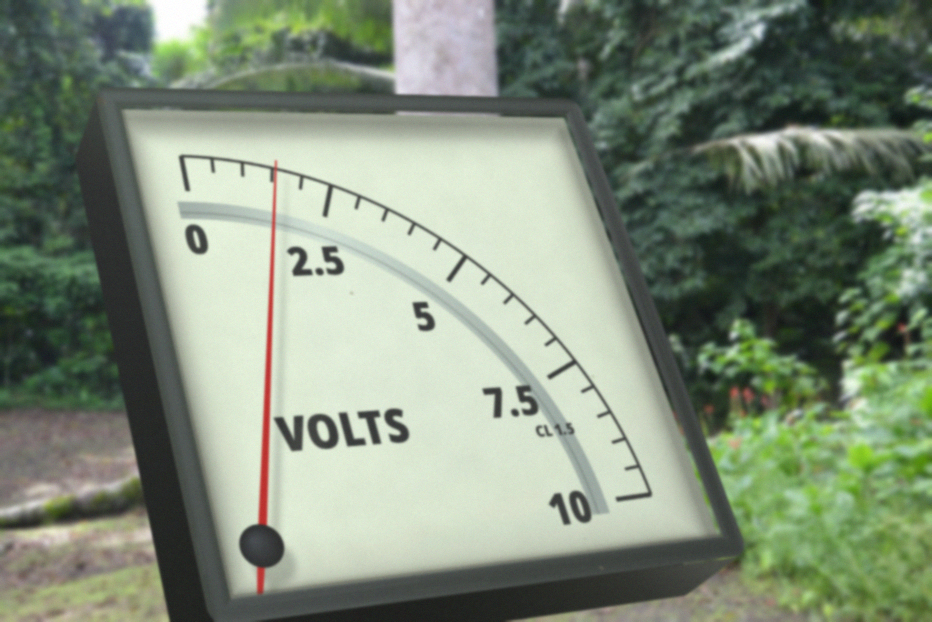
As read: {"value": 1.5, "unit": "V"}
